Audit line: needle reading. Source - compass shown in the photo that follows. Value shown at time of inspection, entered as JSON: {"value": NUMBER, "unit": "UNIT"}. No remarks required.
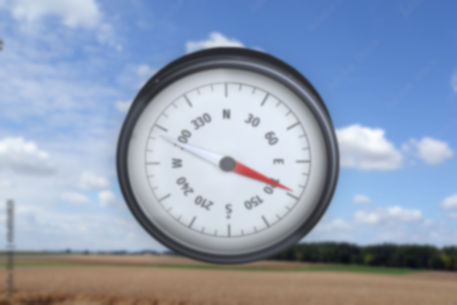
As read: {"value": 115, "unit": "°"}
